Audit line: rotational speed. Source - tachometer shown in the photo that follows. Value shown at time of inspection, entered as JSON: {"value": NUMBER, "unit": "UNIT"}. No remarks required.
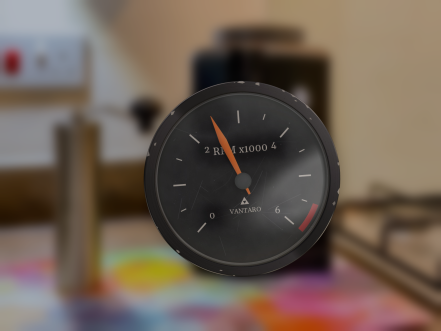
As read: {"value": 2500, "unit": "rpm"}
